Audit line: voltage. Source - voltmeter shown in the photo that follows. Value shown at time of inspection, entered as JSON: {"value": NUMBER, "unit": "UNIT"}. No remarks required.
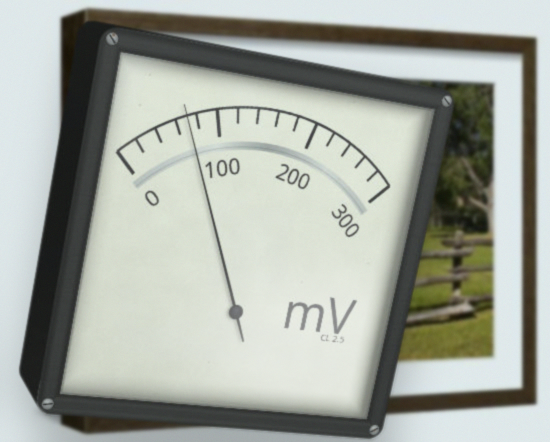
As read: {"value": 70, "unit": "mV"}
